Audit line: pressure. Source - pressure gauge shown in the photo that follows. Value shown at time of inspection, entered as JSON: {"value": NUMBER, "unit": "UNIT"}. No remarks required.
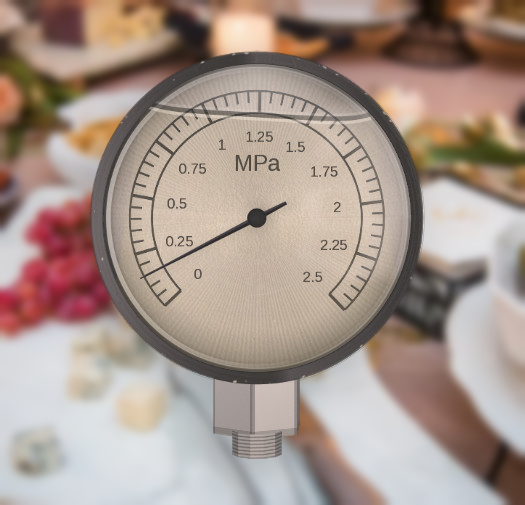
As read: {"value": 0.15, "unit": "MPa"}
